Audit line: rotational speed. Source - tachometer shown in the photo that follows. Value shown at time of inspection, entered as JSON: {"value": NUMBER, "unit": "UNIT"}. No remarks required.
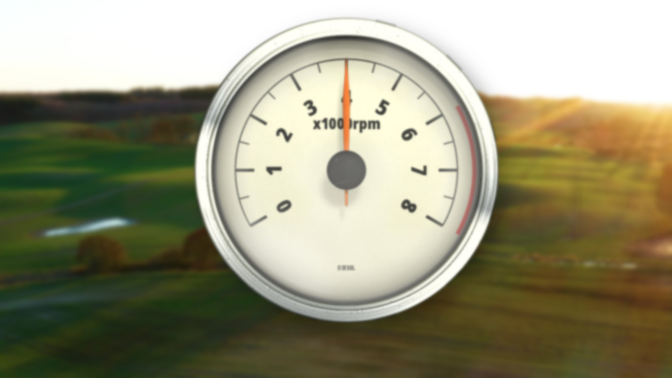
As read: {"value": 4000, "unit": "rpm"}
